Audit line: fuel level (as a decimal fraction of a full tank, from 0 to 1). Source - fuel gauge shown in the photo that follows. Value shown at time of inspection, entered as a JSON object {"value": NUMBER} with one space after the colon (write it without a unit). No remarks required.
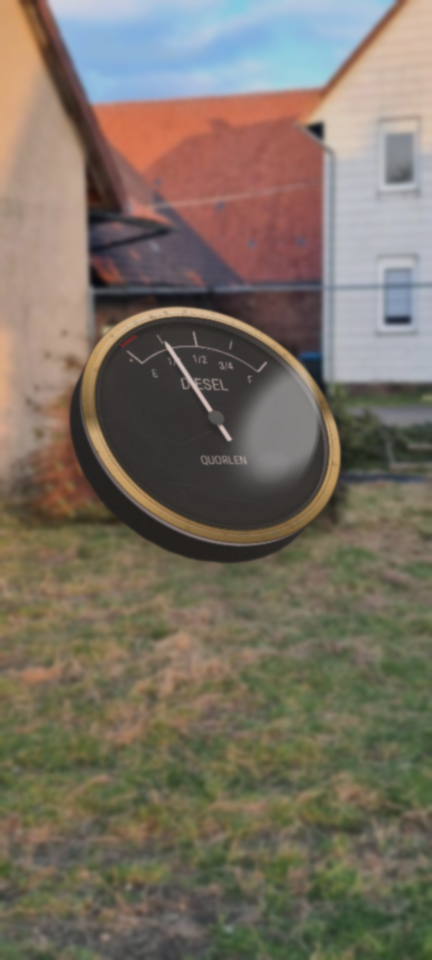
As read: {"value": 0.25}
